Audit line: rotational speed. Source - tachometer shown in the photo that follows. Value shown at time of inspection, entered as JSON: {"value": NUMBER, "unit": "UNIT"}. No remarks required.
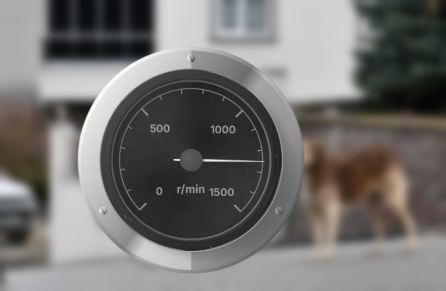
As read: {"value": 1250, "unit": "rpm"}
